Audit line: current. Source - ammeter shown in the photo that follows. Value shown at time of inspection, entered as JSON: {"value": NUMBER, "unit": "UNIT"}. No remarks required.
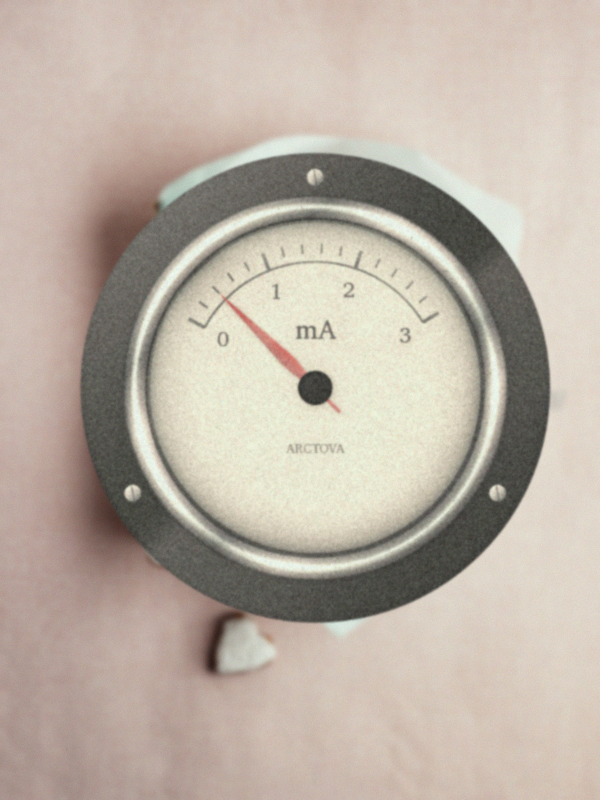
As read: {"value": 0.4, "unit": "mA"}
